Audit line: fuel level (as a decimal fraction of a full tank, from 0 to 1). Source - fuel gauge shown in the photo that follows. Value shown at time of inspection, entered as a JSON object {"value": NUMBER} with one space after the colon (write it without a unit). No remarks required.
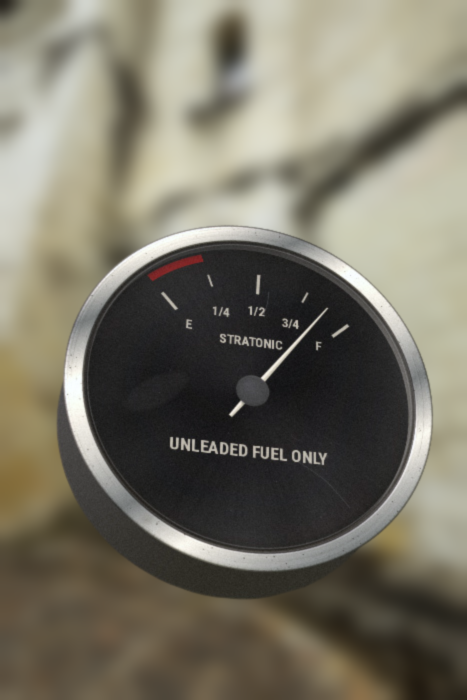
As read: {"value": 0.875}
